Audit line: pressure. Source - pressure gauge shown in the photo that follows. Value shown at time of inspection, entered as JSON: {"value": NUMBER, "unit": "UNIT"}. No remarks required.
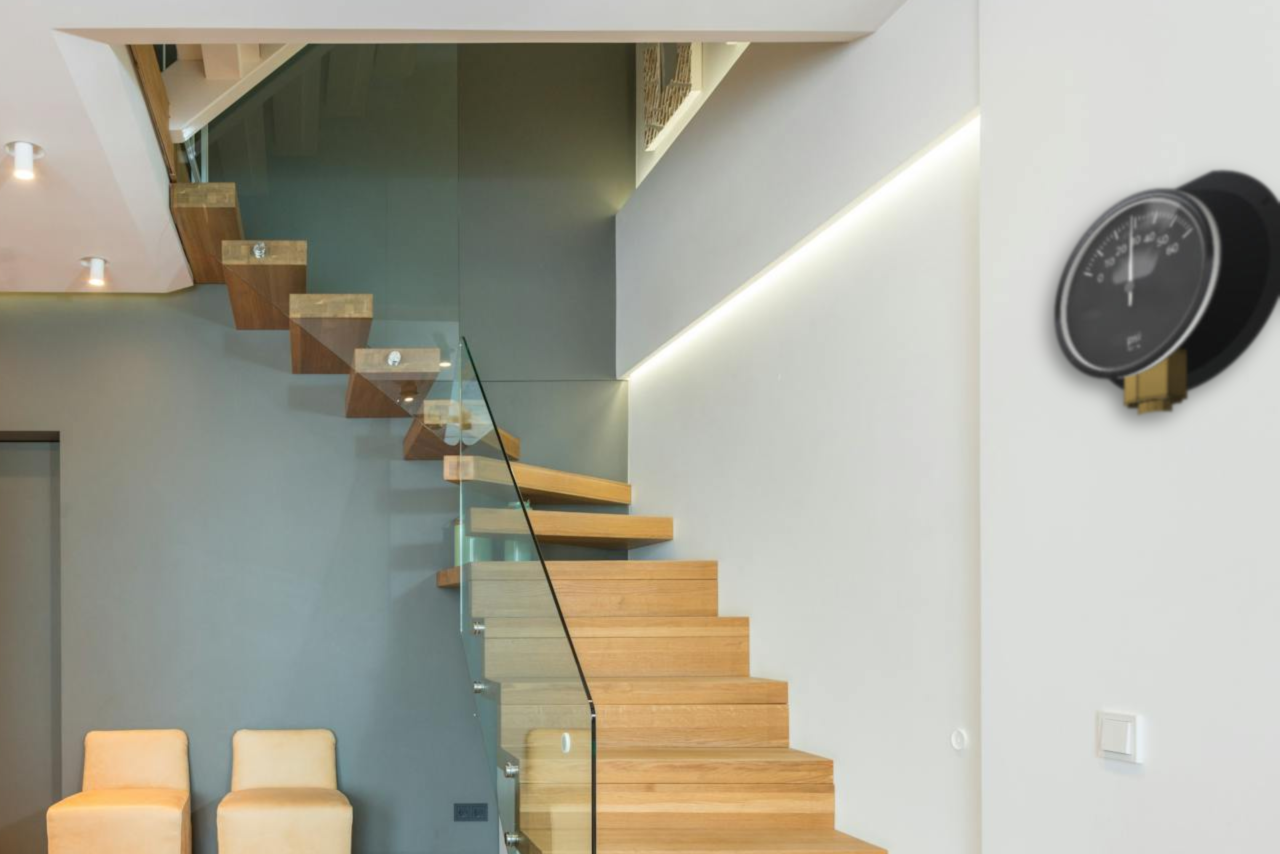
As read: {"value": 30, "unit": "psi"}
